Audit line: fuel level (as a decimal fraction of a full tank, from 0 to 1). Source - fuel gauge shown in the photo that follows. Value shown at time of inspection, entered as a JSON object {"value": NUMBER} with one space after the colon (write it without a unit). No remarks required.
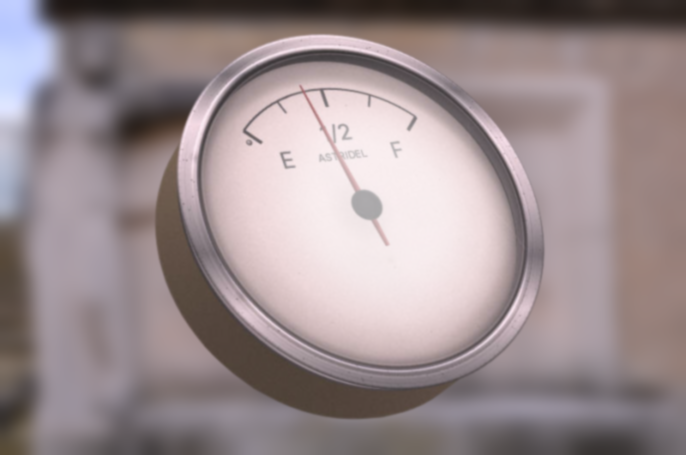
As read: {"value": 0.375}
